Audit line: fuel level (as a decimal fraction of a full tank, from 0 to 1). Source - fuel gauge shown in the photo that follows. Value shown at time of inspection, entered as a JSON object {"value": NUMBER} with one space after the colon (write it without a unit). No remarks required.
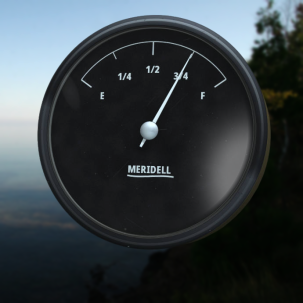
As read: {"value": 0.75}
